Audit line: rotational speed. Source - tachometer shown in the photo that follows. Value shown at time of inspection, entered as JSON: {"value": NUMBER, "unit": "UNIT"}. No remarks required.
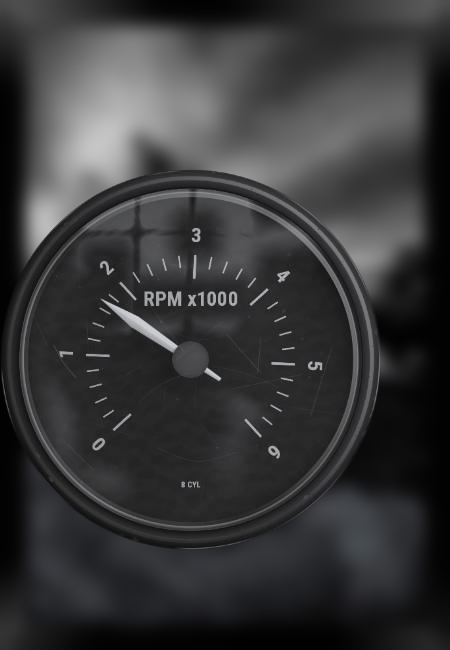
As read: {"value": 1700, "unit": "rpm"}
